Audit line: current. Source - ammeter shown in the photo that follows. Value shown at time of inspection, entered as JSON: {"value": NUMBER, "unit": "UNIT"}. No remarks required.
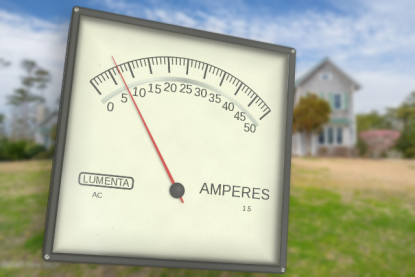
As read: {"value": 7, "unit": "A"}
